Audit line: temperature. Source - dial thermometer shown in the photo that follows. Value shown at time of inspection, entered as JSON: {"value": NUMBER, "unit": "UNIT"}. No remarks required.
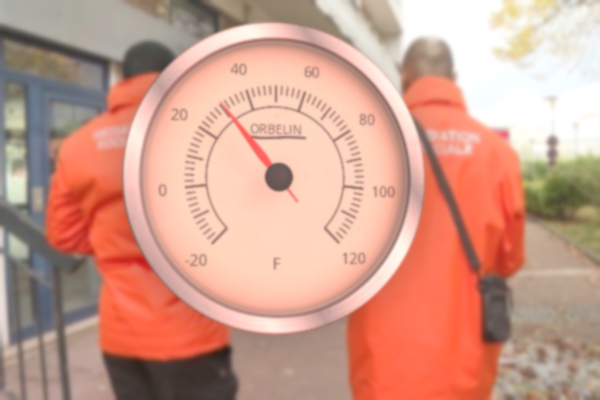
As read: {"value": 30, "unit": "°F"}
